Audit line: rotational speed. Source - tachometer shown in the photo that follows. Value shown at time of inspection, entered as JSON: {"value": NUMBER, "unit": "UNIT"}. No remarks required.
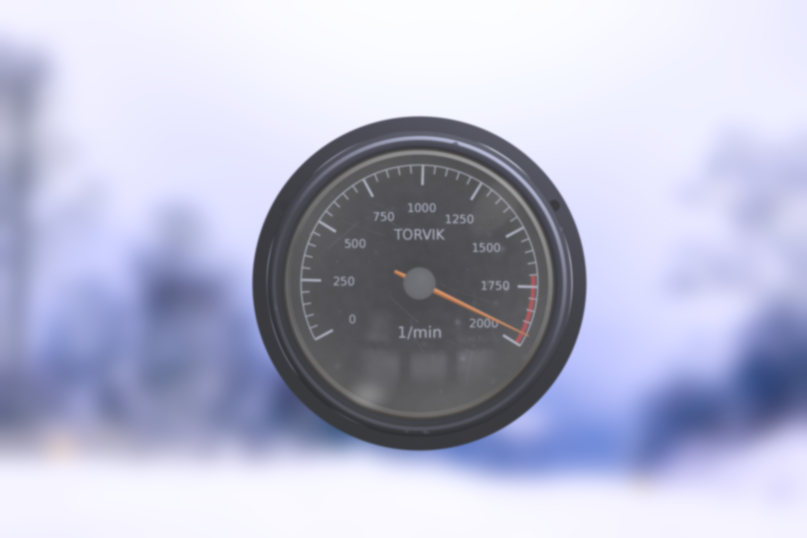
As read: {"value": 1950, "unit": "rpm"}
